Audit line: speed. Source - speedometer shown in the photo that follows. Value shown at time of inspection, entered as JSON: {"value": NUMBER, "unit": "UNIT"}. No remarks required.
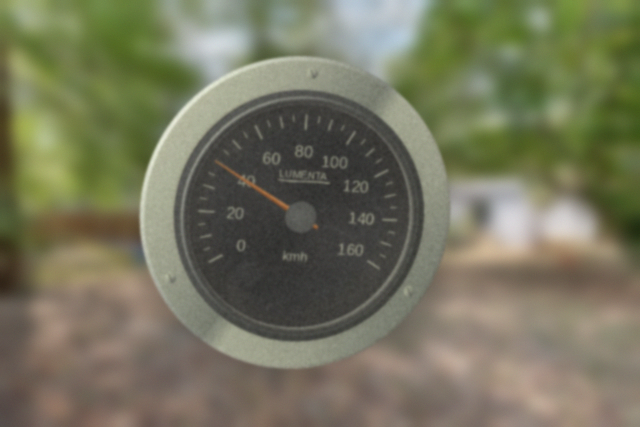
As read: {"value": 40, "unit": "km/h"}
